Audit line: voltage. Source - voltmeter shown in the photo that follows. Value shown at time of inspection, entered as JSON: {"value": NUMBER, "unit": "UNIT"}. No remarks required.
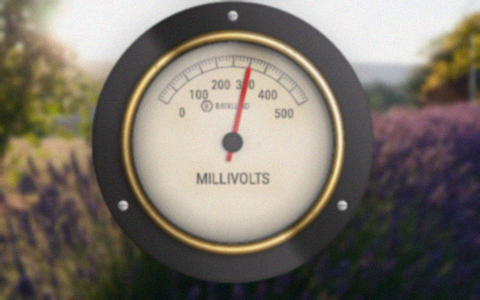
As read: {"value": 300, "unit": "mV"}
